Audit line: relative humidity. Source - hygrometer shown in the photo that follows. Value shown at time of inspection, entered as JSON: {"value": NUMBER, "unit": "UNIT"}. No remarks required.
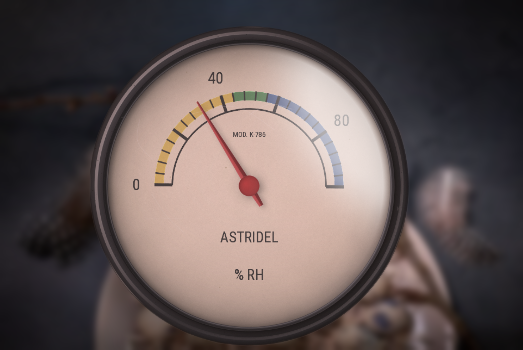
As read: {"value": 32, "unit": "%"}
